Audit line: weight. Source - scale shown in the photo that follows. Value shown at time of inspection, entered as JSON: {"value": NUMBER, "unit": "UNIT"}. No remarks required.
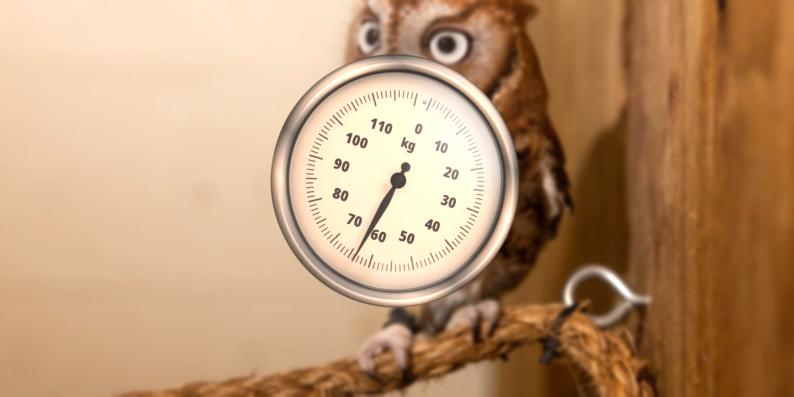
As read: {"value": 64, "unit": "kg"}
